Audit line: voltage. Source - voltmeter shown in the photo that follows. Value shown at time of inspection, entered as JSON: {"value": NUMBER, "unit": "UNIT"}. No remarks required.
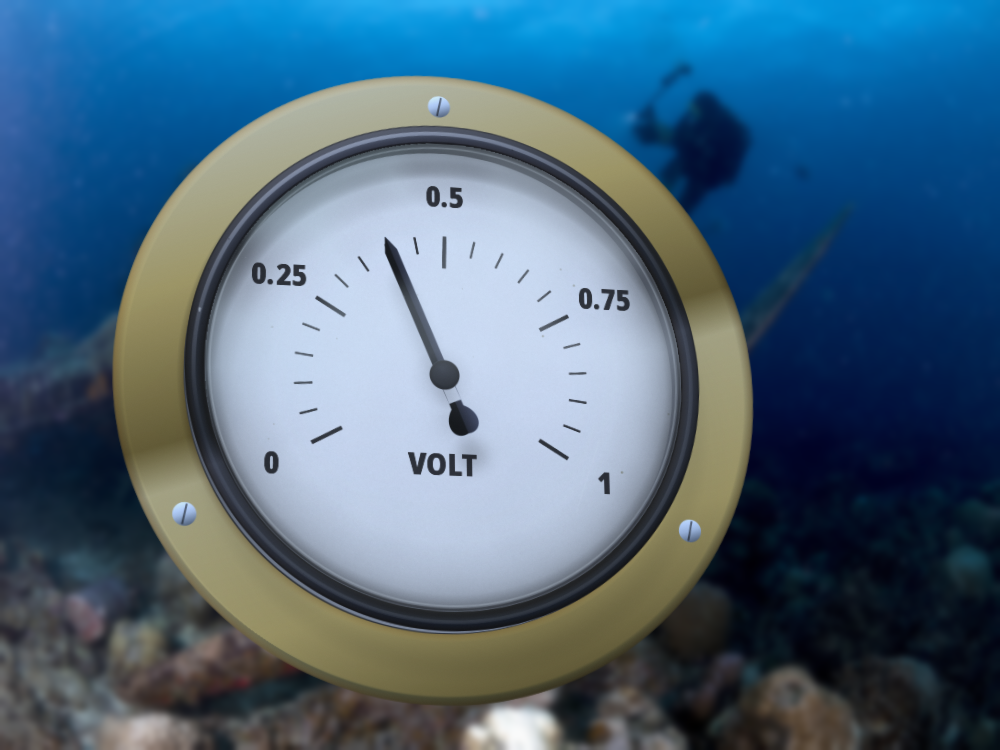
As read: {"value": 0.4, "unit": "V"}
